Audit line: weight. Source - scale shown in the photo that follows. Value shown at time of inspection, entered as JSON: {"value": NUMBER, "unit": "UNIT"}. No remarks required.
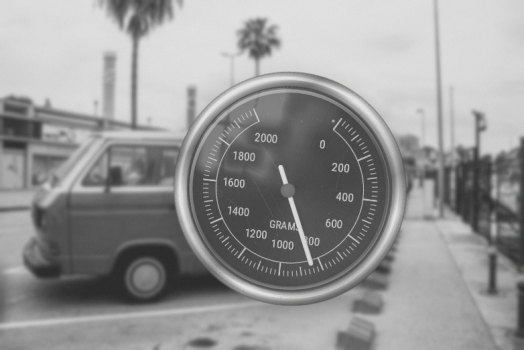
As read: {"value": 840, "unit": "g"}
